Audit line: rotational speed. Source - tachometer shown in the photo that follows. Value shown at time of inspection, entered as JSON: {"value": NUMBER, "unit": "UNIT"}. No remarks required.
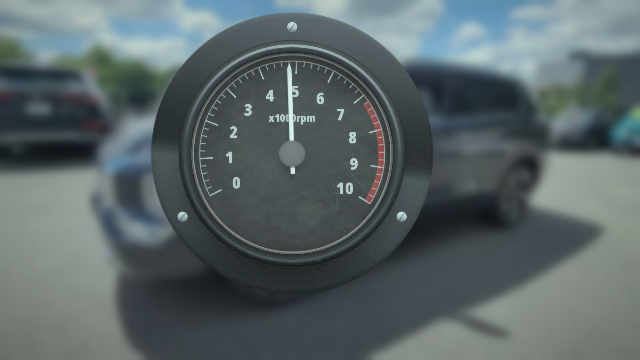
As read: {"value": 4800, "unit": "rpm"}
